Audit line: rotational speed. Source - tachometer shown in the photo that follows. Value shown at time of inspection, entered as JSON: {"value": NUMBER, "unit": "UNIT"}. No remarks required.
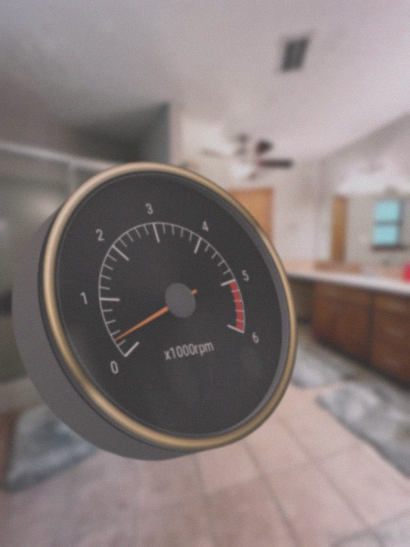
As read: {"value": 300, "unit": "rpm"}
